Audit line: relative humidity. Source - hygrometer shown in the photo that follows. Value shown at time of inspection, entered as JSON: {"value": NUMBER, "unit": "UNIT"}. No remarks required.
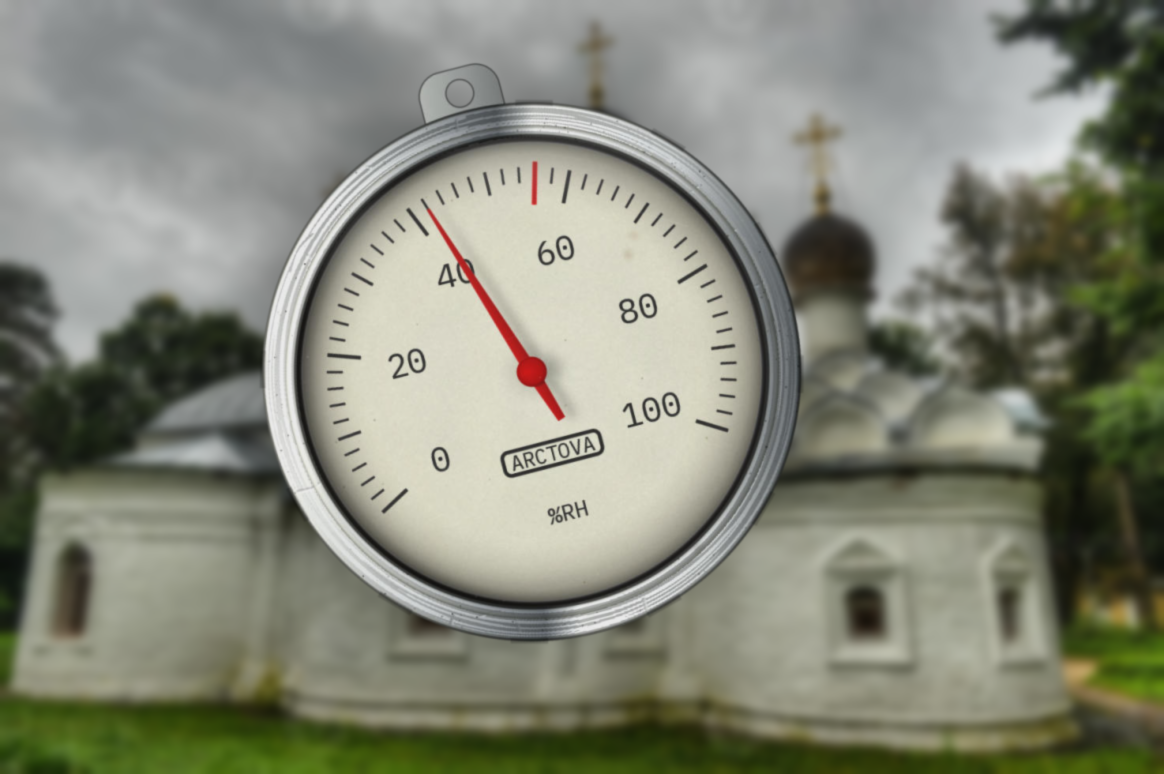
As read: {"value": 42, "unit": "%"}
